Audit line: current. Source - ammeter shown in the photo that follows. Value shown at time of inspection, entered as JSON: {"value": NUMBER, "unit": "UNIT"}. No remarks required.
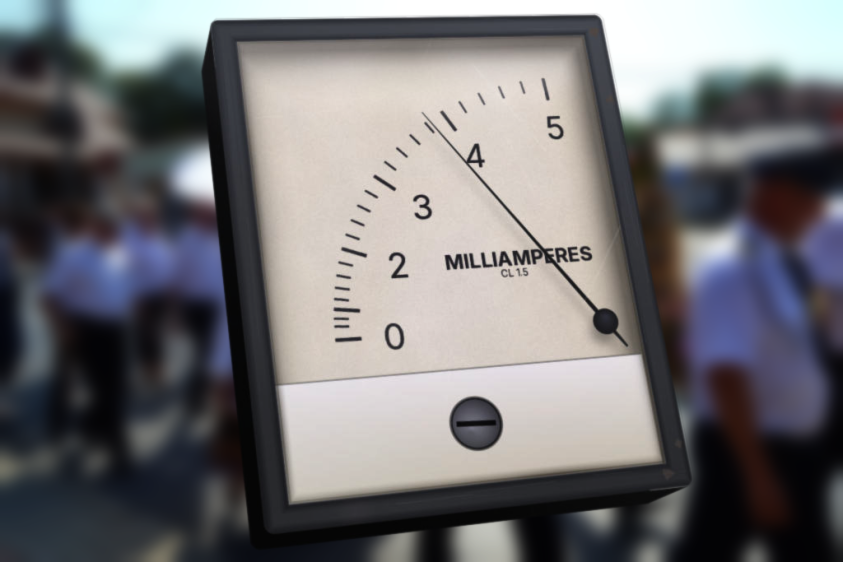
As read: {"value": 3.8, "unit": "mA"}
